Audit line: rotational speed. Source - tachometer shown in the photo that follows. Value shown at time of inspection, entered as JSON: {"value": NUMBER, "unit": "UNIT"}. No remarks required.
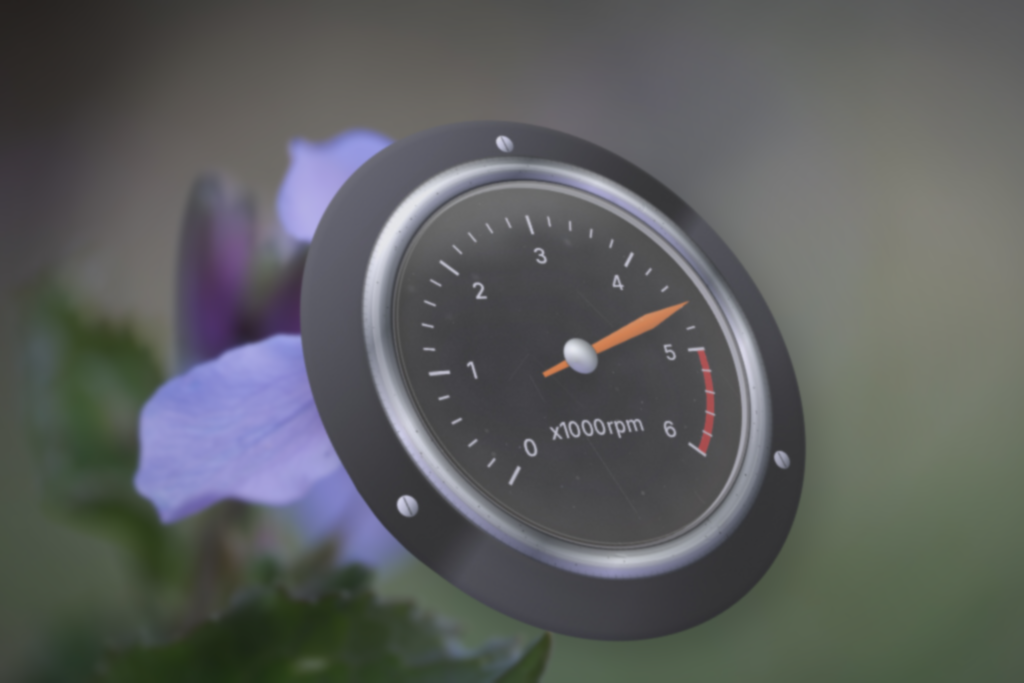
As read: {"value": 4600, "unit": "rpm"}
